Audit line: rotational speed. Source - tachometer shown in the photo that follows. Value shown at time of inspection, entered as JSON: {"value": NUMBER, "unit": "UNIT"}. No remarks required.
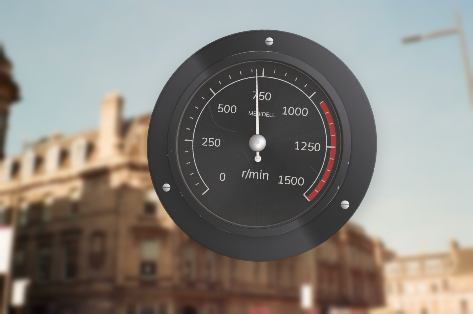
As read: {"value": 725, "unit": "rpm"}
